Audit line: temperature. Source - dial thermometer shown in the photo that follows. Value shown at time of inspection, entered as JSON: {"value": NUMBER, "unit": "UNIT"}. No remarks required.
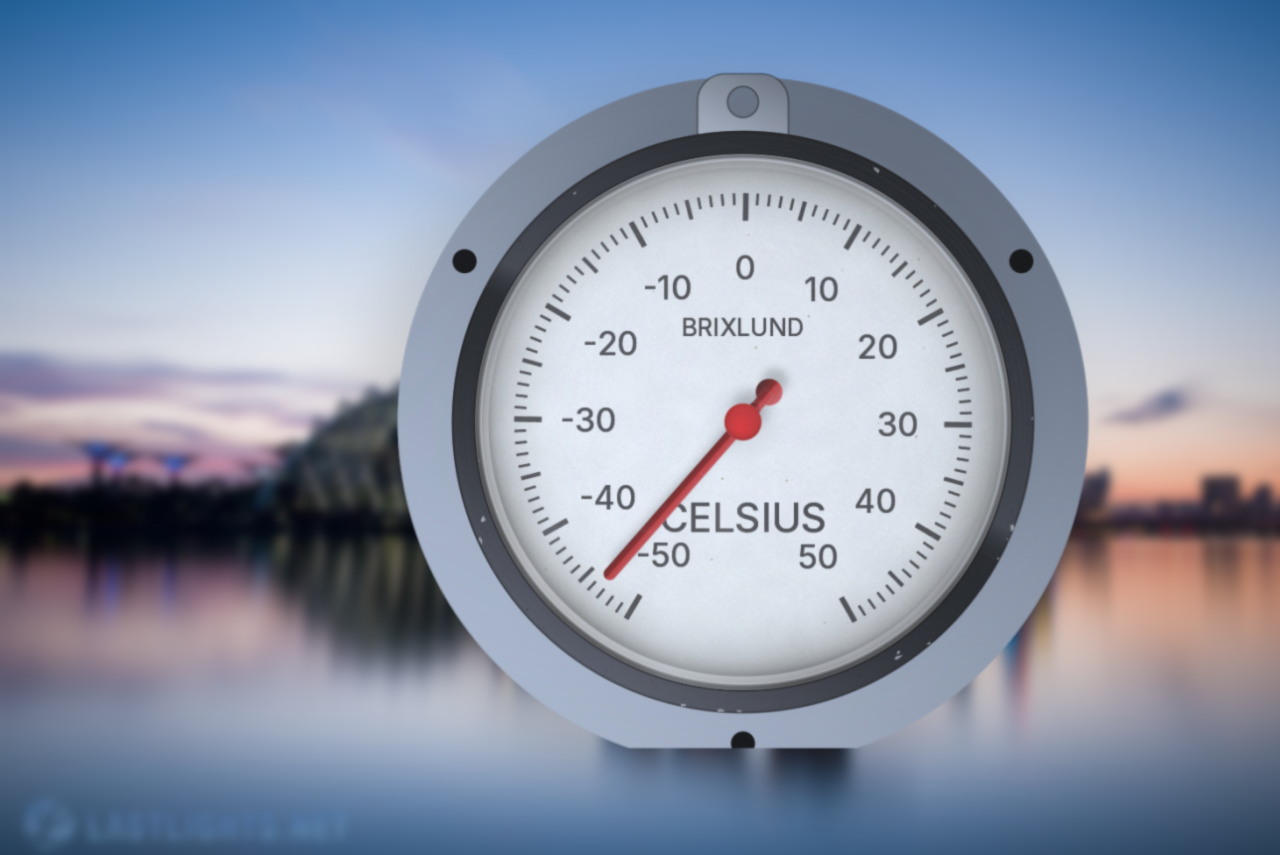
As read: {"value": -46.5, "unit": "°C"}
